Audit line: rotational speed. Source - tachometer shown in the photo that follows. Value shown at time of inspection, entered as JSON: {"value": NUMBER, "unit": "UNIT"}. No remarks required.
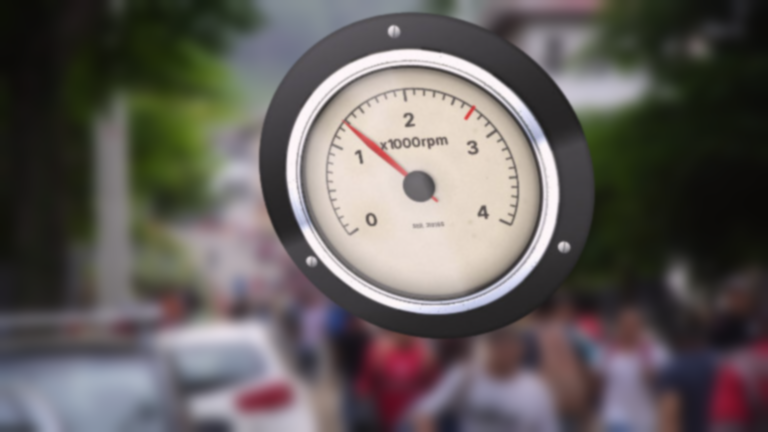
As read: {"value": 1300, "unit": "rpm"}
